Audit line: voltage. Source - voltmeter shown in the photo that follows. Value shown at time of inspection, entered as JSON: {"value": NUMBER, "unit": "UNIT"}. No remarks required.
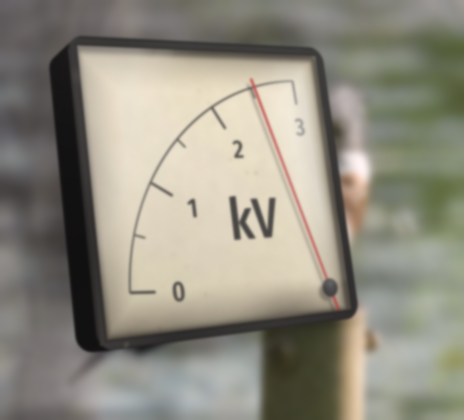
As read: {"value": 2.5, "unit": "kV"}
